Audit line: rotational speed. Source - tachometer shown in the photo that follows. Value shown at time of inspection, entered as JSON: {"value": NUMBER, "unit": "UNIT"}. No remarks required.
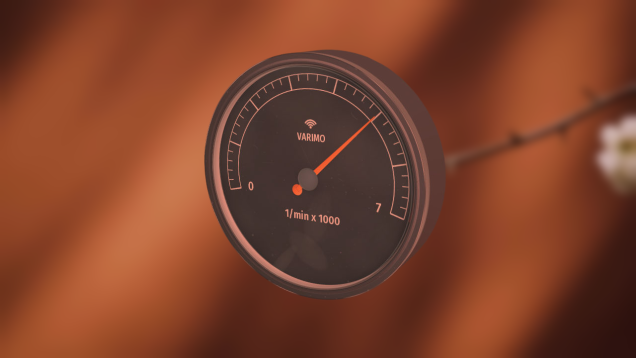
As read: {"value": 5000, "unit": "rpm"}
